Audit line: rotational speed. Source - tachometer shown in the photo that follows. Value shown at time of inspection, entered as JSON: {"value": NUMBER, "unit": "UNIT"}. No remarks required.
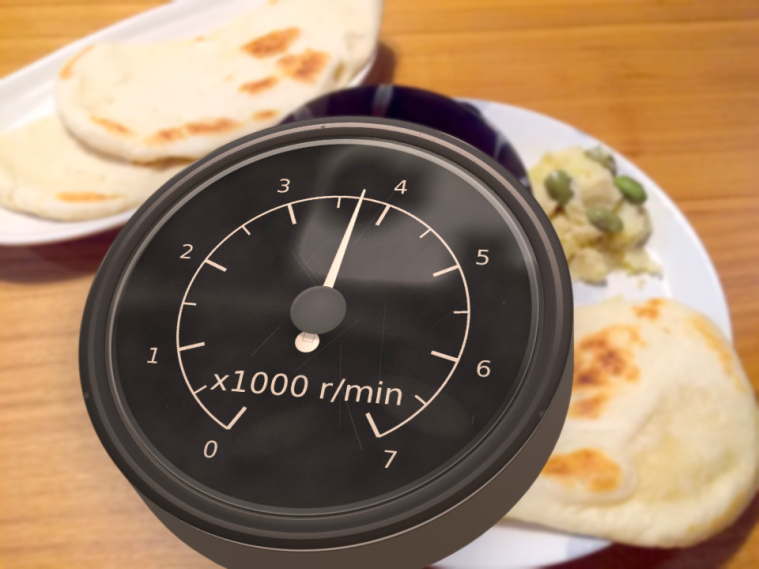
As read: {"value": 3750, "unit": "rpm"}
